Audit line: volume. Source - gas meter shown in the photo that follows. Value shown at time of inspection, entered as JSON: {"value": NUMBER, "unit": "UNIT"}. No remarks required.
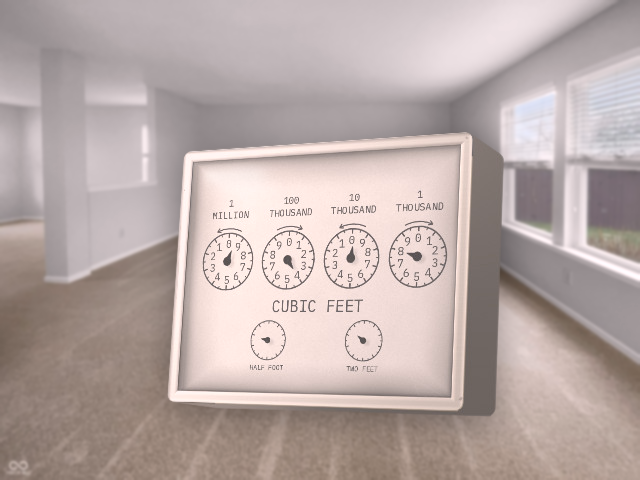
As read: {"value": 939800, "unit": "ft³"}
